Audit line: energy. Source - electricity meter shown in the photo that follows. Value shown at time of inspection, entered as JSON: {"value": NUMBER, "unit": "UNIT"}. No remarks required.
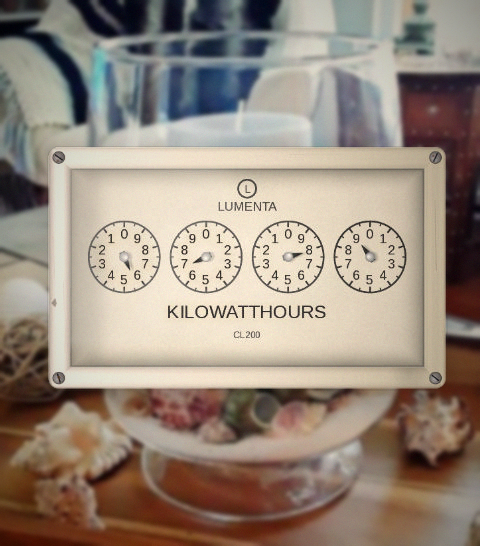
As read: {"value": 5679, "unit": "kWh"}
